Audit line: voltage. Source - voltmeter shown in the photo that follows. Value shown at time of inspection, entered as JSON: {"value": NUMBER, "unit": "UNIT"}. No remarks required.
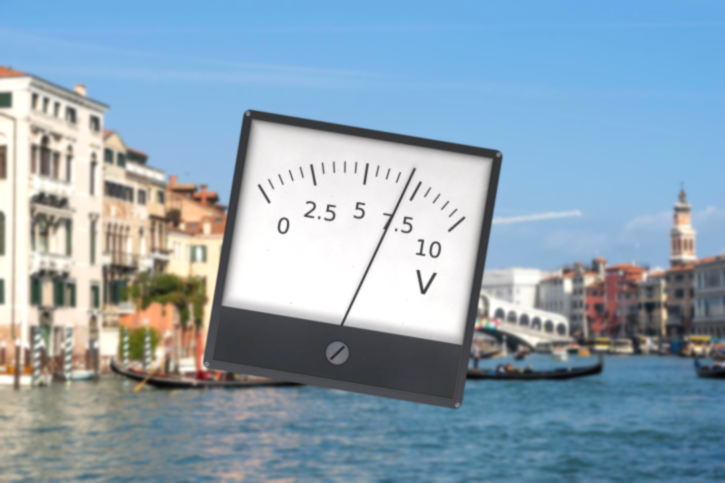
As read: {"value": 7, "unit": "V"}
